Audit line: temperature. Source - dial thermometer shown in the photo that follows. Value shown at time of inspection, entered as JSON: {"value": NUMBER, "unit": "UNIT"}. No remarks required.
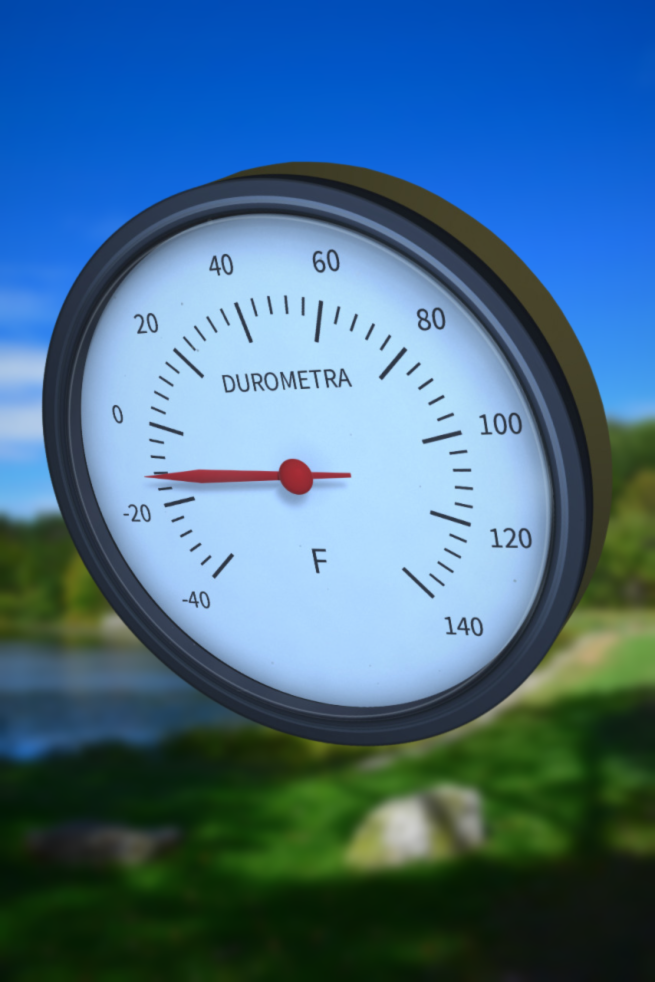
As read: {"value": -12, "unit": "°F"}
